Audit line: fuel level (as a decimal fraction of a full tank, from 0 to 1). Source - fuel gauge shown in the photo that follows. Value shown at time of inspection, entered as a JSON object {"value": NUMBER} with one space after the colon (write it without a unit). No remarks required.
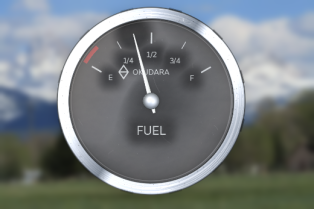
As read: {"value": 0.375}
